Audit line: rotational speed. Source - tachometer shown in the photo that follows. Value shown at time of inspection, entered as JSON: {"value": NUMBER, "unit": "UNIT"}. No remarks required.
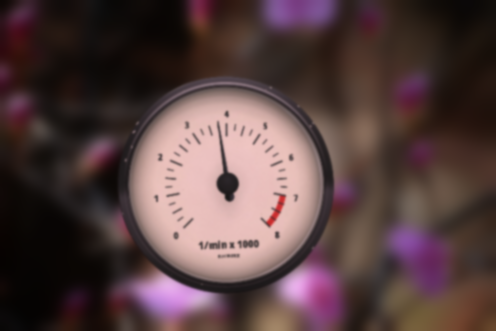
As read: {"value": 3750, "unit": "rpm"}
